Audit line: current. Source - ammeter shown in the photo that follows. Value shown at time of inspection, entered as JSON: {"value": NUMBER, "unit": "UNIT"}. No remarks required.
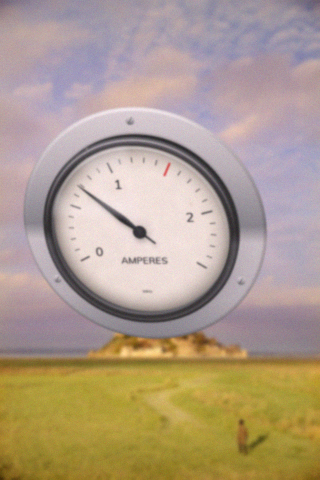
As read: {"value": 0.7, "unit": "A"}
